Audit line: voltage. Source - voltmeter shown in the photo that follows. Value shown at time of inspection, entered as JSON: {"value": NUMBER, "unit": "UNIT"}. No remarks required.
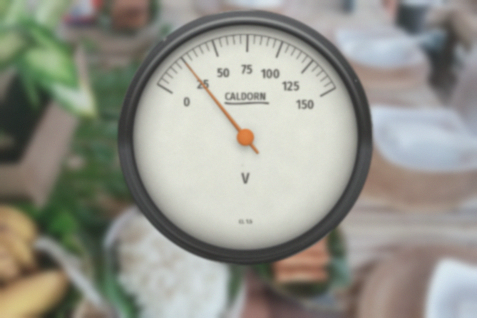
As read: {"value": 25, "unit": "V"}
